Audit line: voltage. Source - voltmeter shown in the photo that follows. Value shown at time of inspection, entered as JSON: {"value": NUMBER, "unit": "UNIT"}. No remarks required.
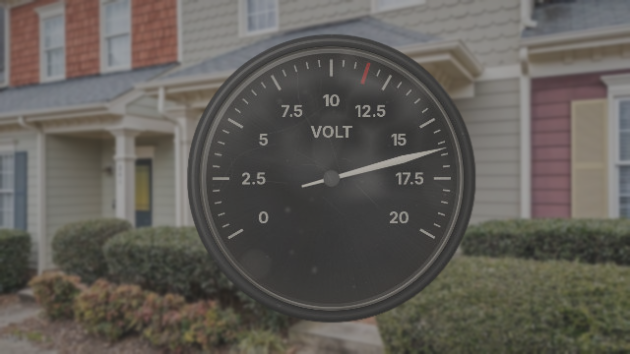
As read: {"value": 16.25, "unit": "V"}
